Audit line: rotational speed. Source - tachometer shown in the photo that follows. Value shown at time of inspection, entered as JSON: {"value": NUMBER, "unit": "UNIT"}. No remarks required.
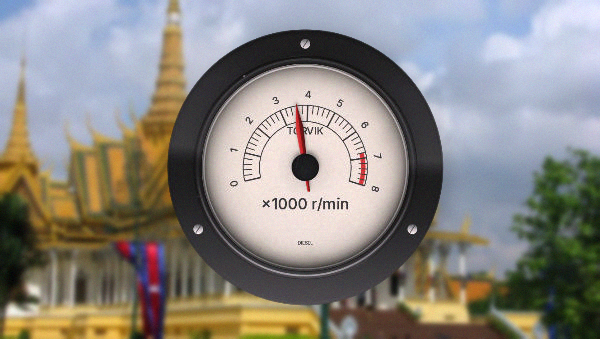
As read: {"value": 3600, "unit": "rpm"}
